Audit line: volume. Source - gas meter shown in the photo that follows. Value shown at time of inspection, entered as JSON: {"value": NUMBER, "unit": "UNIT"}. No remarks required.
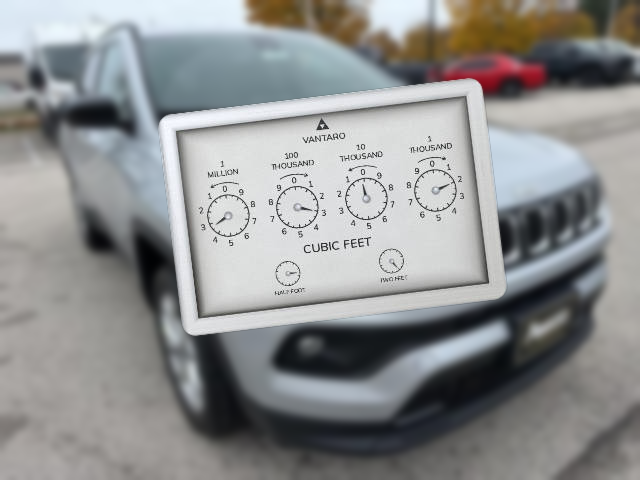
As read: {"value": 330200, "unit": "ft³"}
